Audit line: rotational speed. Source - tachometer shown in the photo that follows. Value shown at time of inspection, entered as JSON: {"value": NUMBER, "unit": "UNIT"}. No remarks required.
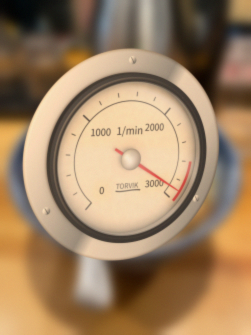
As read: {"value": 2900, "unit": "rpm"}
